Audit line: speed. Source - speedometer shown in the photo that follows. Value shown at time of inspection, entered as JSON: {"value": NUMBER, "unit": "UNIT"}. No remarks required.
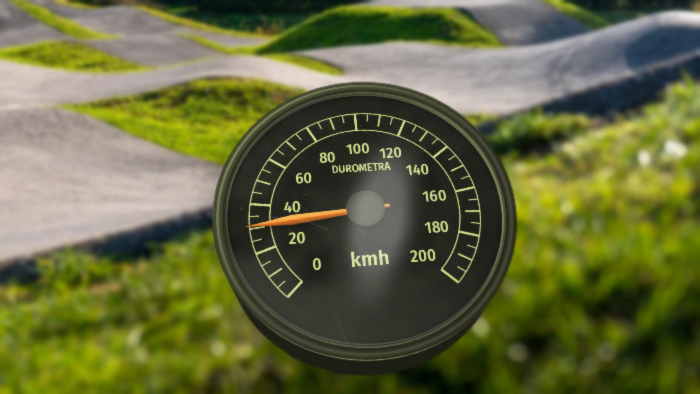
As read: {"value": 30, "unit": "km/h"}
